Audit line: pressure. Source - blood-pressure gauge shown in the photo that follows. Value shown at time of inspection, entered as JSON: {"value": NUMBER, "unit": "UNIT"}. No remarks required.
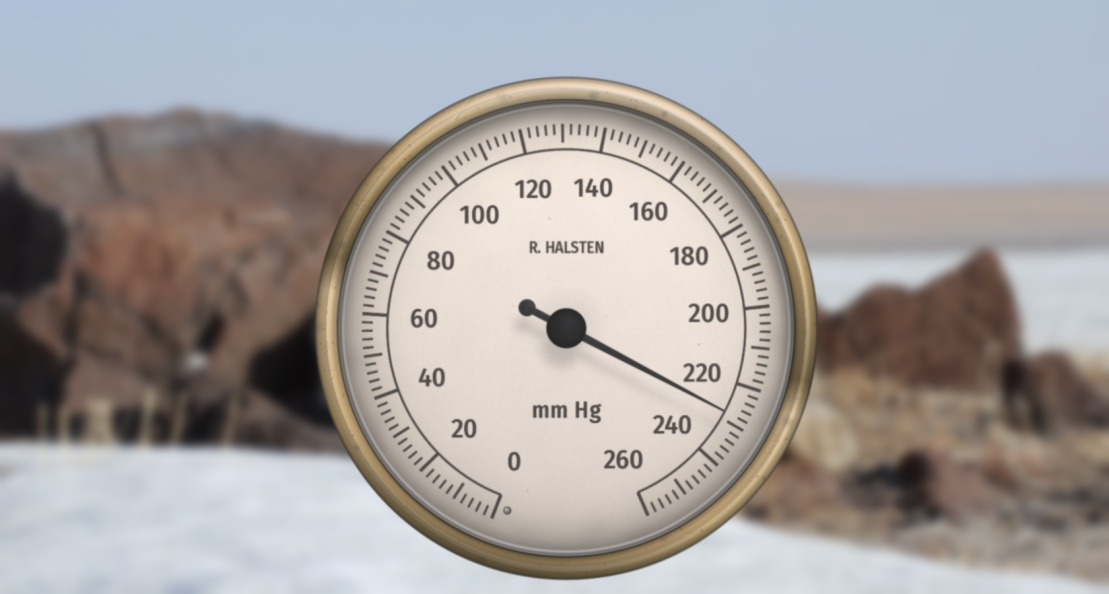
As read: {"value": 228, "unit": "mmHg"}
